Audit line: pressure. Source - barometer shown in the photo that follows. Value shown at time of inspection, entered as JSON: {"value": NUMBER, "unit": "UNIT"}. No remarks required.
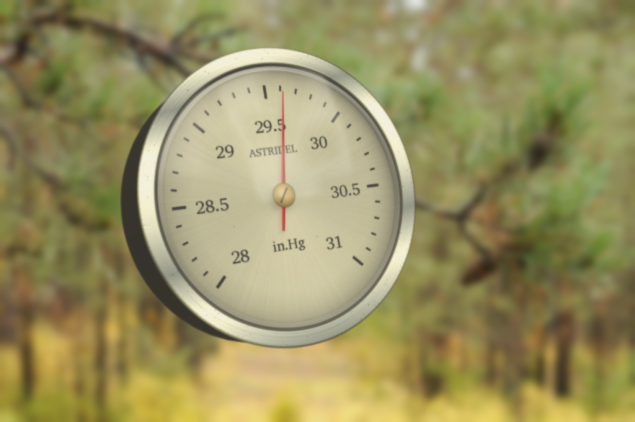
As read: {"value": 29.6, "unit": "inHg"}
